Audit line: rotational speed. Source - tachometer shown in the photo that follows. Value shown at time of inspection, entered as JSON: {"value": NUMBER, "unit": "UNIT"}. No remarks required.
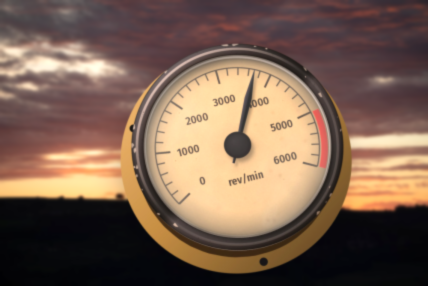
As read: {"value": 3700, "unit": "rpm"}
